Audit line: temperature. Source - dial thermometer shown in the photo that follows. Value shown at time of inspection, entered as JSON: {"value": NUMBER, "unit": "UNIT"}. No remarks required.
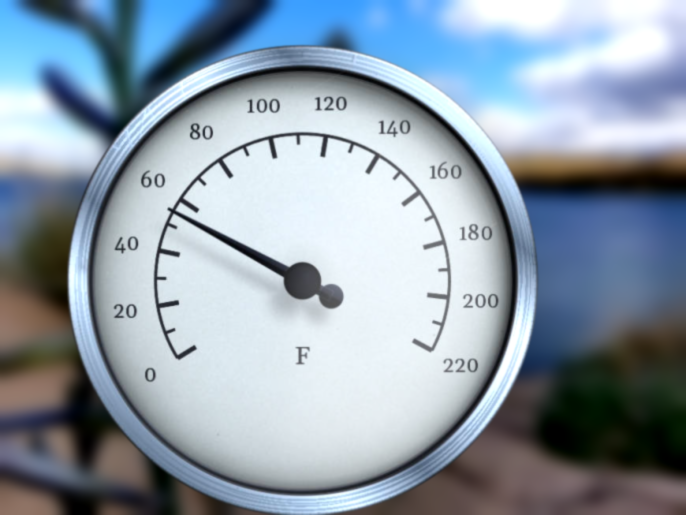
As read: {"value": 55, "unit": "°F"}
